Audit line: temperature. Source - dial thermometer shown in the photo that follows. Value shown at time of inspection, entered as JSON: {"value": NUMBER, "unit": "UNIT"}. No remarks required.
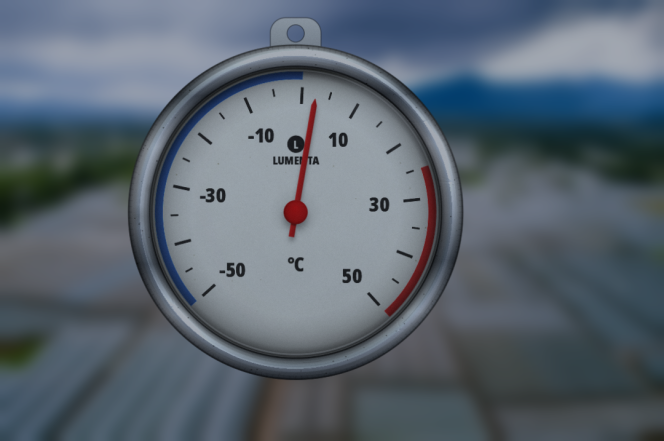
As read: {"value": 2.5, "unit": "°C"}
